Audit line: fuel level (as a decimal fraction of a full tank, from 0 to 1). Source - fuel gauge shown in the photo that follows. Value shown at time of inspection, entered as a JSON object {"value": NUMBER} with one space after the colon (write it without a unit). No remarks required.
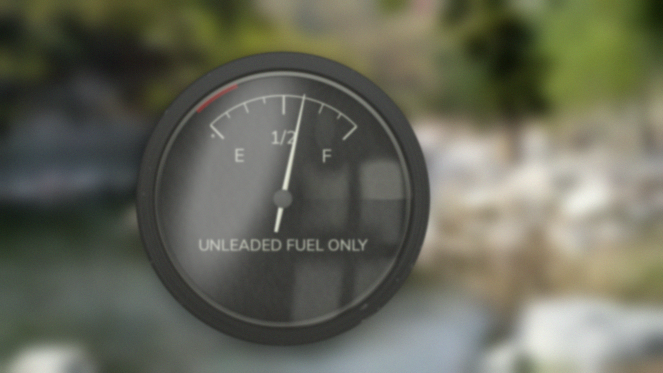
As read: {"value": 0.625}
